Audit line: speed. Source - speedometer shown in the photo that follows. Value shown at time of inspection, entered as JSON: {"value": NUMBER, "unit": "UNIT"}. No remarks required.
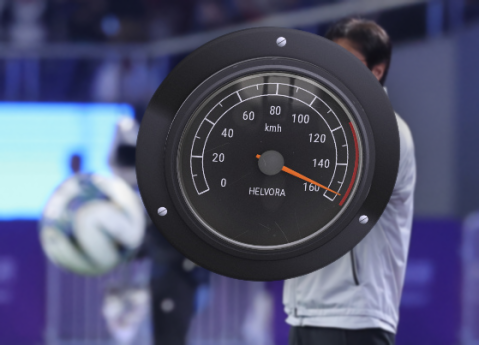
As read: {"value": 155, "unit": "km/h"}
